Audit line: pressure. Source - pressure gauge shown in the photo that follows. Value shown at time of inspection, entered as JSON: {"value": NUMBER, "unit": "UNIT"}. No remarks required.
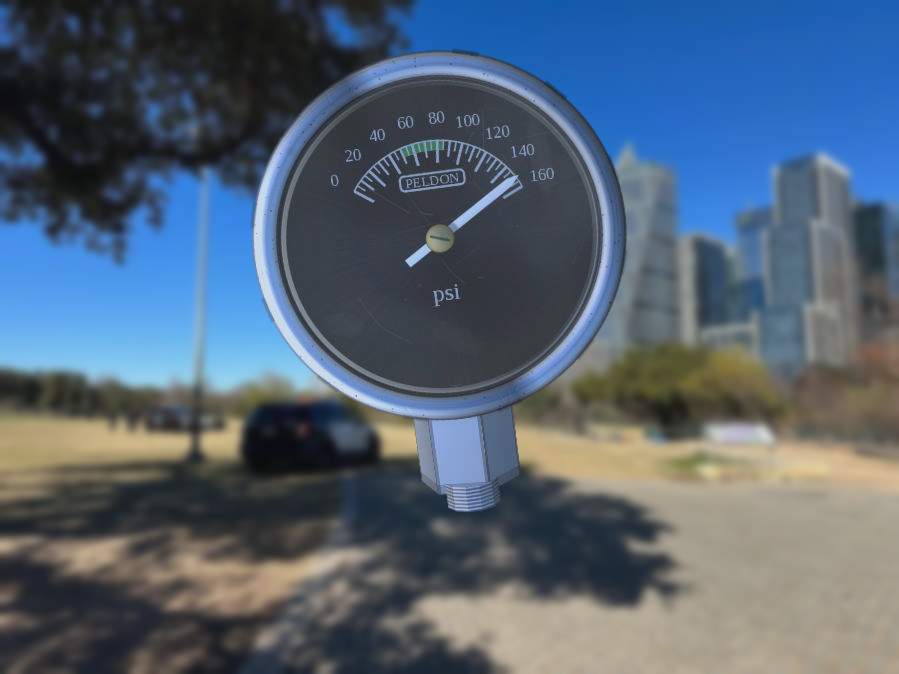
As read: {"value": 150, "unit": "psi"}
